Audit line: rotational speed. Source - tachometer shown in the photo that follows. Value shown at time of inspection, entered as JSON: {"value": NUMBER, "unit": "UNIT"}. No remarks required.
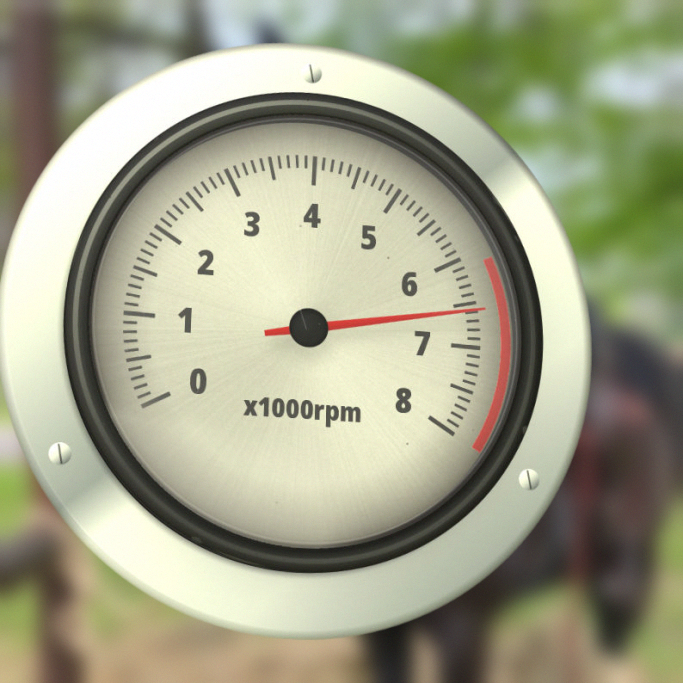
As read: {"value": 6600, "unit": "rpm"}
